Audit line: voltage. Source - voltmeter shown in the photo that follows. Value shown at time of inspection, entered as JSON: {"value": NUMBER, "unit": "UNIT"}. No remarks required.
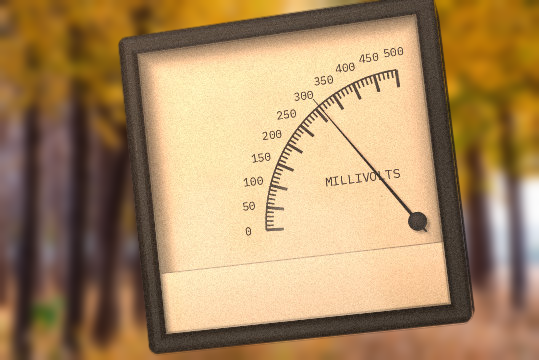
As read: {"value": 310, "unit": "mV"}
